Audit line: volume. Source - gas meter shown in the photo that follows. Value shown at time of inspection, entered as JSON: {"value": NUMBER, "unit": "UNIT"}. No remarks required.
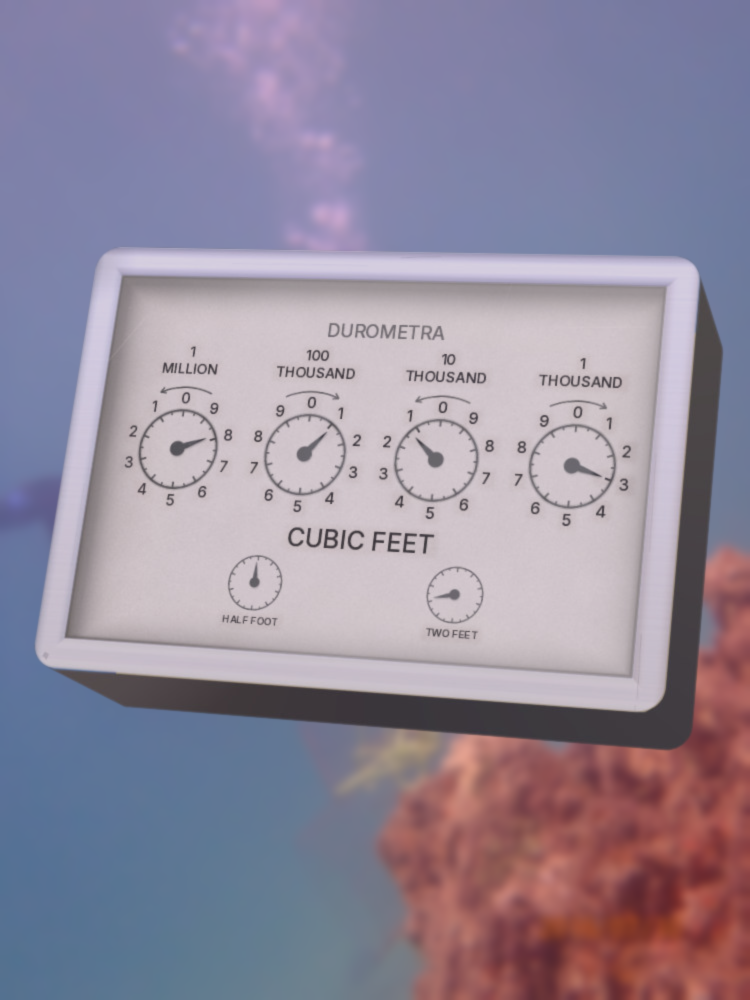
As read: {"value": 811300, "unit": "ft³"}
